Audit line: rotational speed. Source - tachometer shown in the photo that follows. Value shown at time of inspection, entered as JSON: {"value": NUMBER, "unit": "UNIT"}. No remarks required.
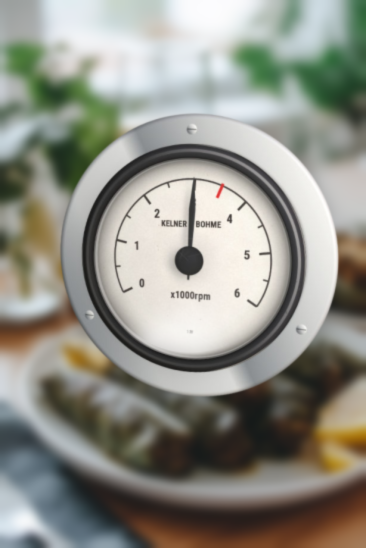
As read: {"value": 3000, "unit": "rpm"}
